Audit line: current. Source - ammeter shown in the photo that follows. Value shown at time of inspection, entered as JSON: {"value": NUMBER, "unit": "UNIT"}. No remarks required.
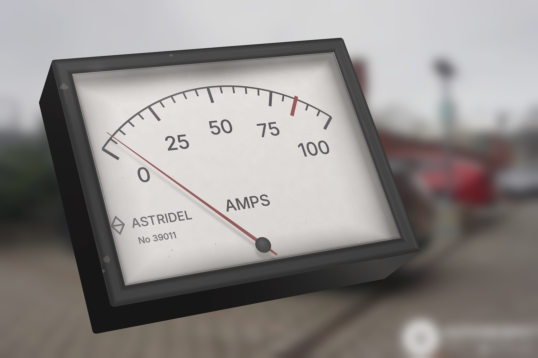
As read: {"value": 5, "unit": "A"}
